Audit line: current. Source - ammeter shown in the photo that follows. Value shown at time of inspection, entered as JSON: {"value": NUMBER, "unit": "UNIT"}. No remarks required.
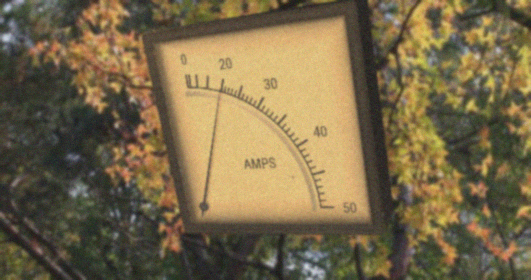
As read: {"value": 20, "unit": "A"}
